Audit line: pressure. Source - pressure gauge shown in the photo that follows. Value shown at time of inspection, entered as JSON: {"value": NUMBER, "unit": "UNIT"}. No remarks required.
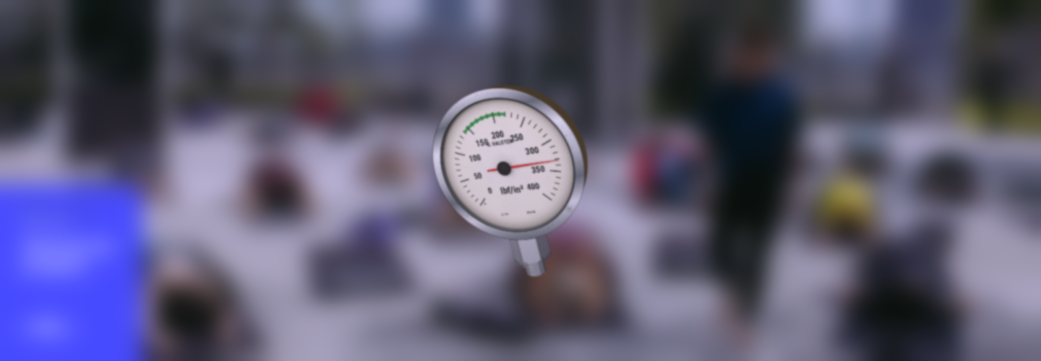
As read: {"value": 330, "unit": "psi"}
